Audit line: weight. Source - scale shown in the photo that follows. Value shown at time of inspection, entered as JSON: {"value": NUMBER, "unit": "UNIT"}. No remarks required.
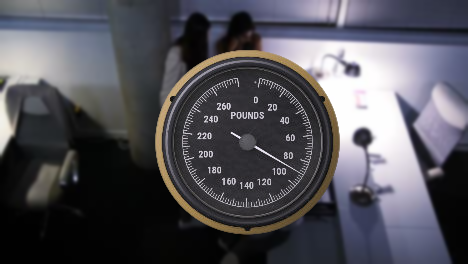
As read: {"value": 90, "unit": "lb"}
